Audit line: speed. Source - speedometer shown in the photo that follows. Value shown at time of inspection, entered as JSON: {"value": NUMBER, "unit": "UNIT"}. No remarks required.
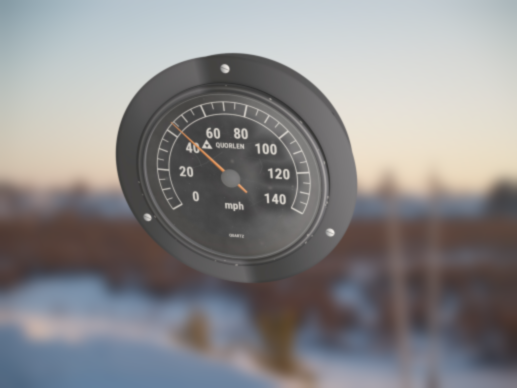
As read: {"value": 45, "unit": "mph"}
